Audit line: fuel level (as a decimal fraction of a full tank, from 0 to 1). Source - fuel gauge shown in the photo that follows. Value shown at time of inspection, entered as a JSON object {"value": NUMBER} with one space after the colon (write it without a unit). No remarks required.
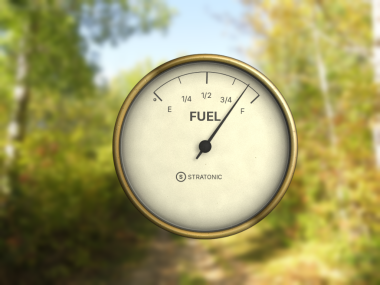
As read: {"value": 0.875}
